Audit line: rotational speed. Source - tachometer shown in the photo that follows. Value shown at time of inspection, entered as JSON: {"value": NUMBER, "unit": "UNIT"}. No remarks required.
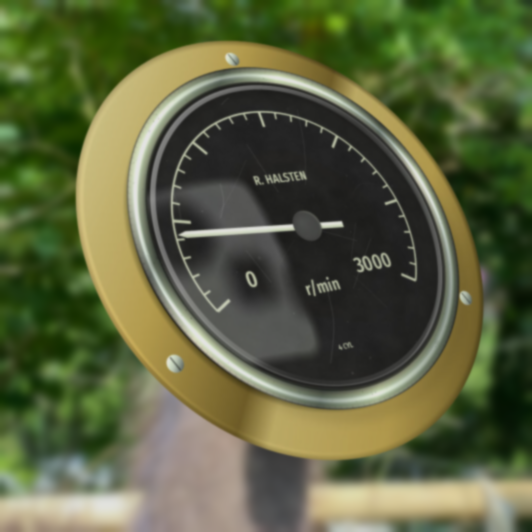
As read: {"value": 400, "unit": "rpm"}
